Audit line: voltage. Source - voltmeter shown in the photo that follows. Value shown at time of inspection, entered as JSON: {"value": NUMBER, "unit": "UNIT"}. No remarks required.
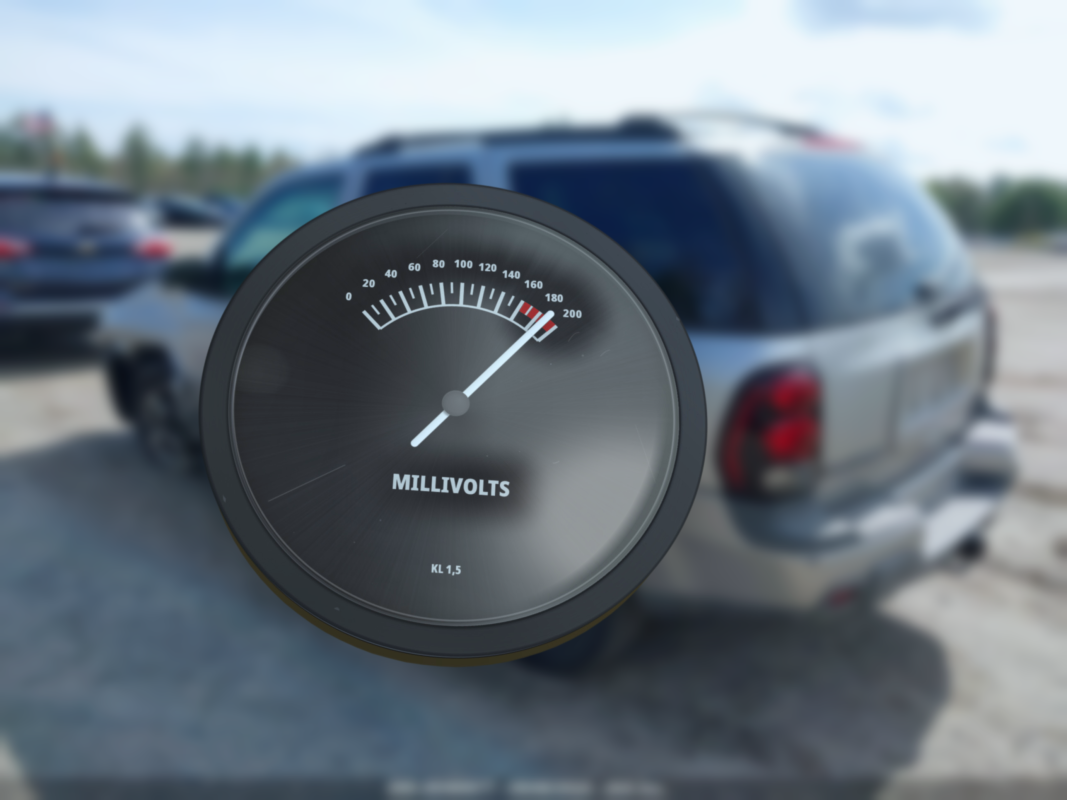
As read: {"value": 190, "unit": "mV"}
